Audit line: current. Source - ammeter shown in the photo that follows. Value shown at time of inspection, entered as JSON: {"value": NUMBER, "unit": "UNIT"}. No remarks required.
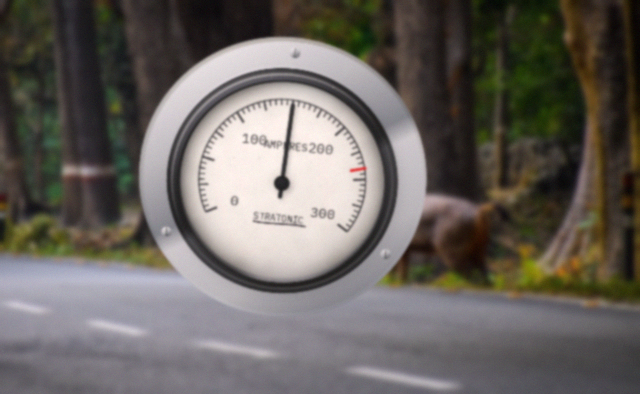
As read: {"value": 150, "unit": "A"}
